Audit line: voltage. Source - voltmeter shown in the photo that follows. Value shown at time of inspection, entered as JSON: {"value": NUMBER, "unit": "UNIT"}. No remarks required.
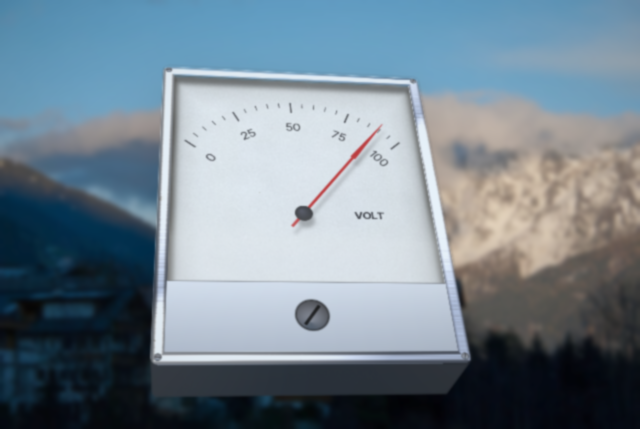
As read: {"value": 90, "unit": "V"}
